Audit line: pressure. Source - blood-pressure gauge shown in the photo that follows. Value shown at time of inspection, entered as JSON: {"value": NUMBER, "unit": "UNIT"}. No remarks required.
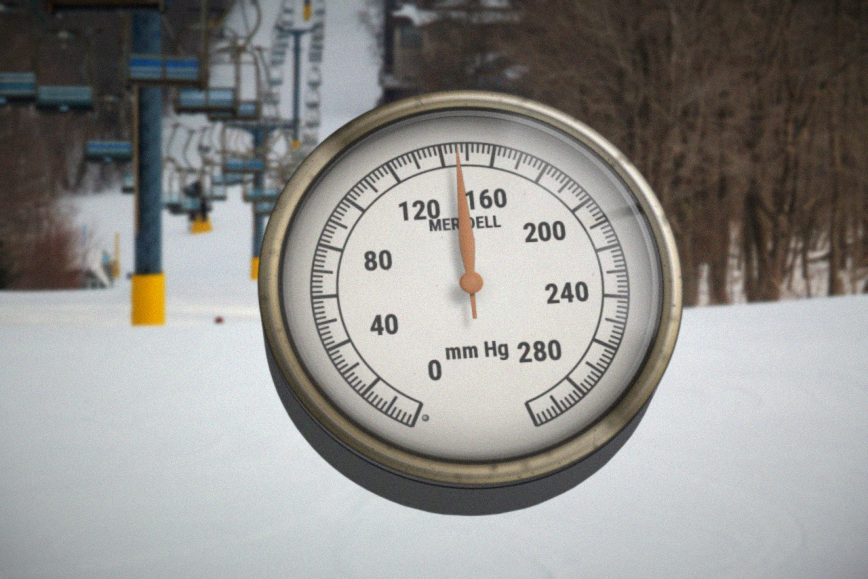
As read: {"value": 146, "unit": "mmHg"}
